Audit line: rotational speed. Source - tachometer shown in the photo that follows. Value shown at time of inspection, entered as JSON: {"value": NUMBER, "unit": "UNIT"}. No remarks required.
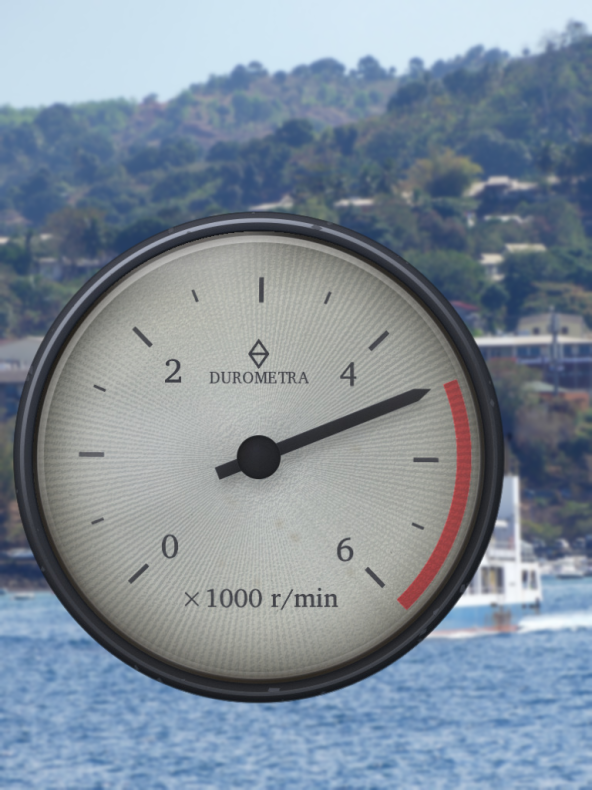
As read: {"value": 4500, "unit": "rpm"}
